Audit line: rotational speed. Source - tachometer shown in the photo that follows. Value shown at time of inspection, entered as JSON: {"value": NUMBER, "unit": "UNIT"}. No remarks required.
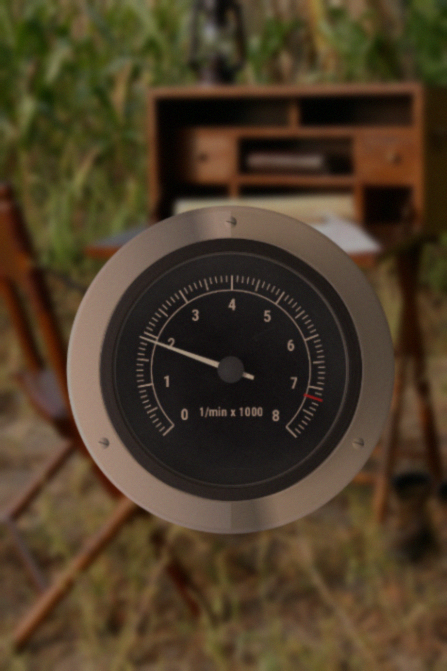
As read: {"value": 1900, "unit": "rpm"}
